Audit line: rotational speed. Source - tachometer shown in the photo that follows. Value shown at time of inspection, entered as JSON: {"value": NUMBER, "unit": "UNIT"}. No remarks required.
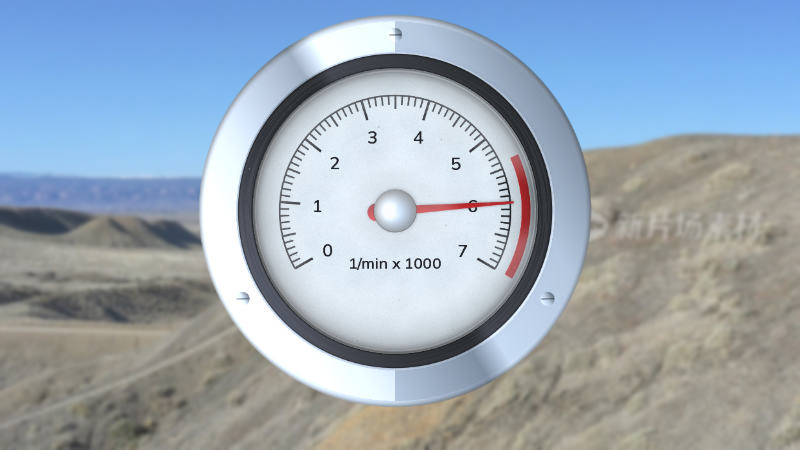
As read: {"value": 6000, "unit": "rpm"}
